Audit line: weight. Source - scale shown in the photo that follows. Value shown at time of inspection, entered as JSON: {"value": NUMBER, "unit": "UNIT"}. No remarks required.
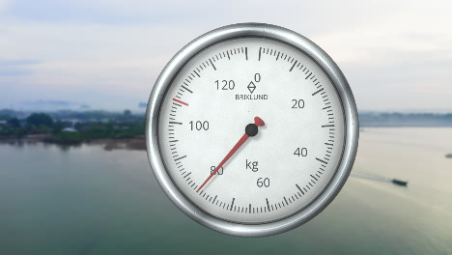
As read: {"value": 80, "unit": "kg"}
